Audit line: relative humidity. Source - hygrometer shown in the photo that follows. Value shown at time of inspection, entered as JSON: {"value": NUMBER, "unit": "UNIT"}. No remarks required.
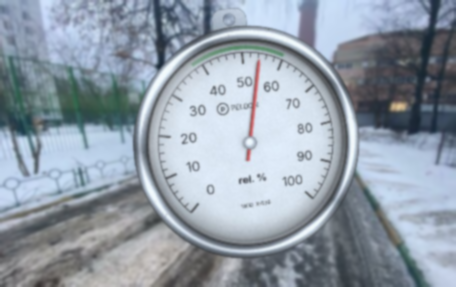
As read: {"value": 54, "unit": "%"}
